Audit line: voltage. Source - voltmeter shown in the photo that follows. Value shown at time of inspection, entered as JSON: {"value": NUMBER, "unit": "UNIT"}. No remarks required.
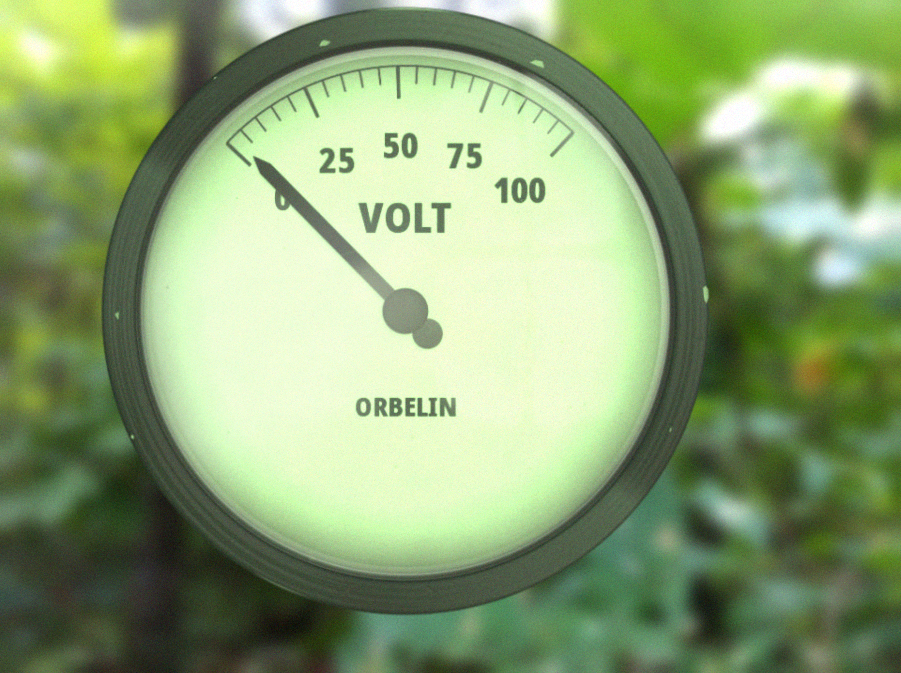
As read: {"value": 2.5, "unit": "V"}
